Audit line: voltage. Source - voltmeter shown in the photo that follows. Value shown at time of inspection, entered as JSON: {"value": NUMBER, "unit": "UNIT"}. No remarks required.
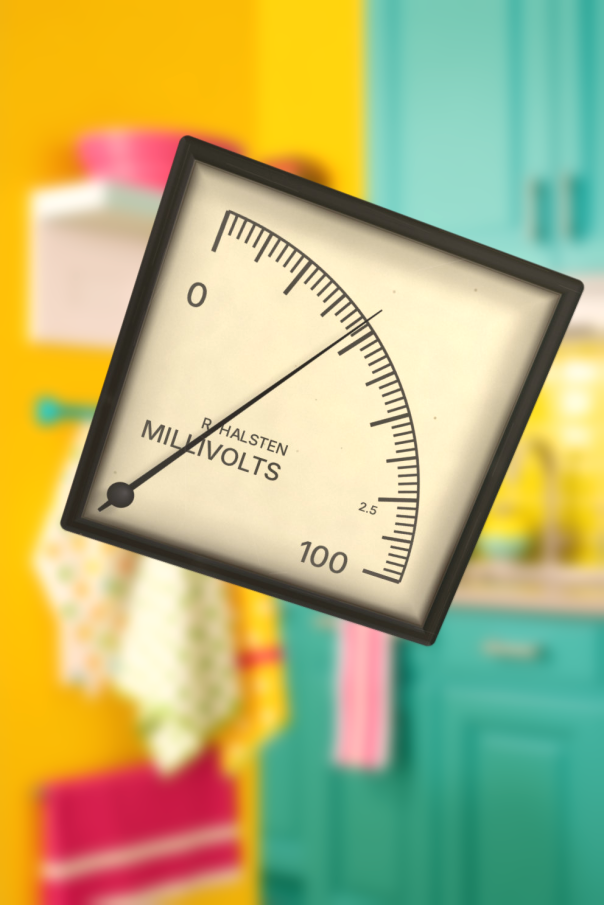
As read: {"value": 37, "unit": "mV"}
